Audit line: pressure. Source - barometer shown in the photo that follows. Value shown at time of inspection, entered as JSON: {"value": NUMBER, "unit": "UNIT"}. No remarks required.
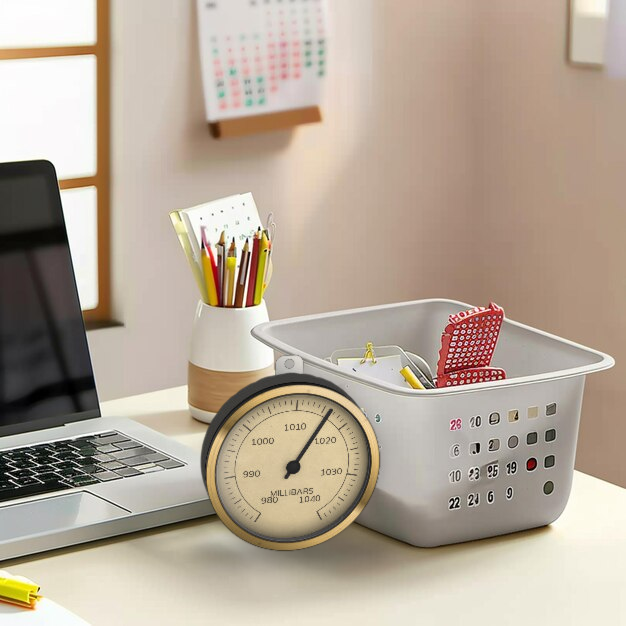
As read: {"value": 1016, "unit": "mbar"}
